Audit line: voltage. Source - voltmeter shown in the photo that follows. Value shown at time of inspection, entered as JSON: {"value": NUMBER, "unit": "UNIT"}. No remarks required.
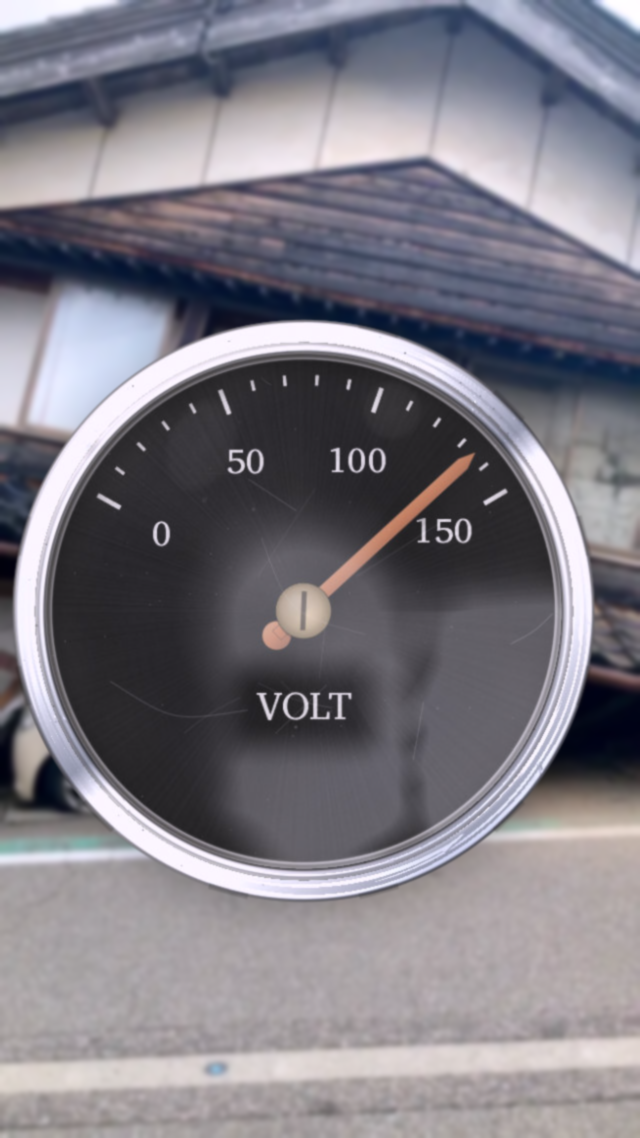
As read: {"value": 135, "unit": "V"}
